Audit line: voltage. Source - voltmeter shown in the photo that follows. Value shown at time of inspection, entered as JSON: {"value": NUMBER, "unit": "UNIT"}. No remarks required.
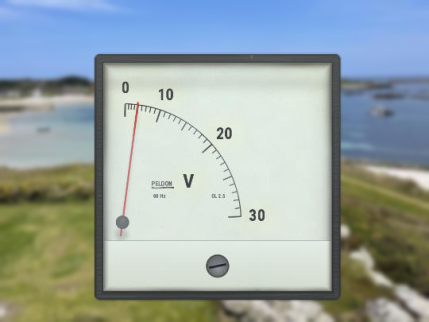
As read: {"value": 5, "unit": "V"}
